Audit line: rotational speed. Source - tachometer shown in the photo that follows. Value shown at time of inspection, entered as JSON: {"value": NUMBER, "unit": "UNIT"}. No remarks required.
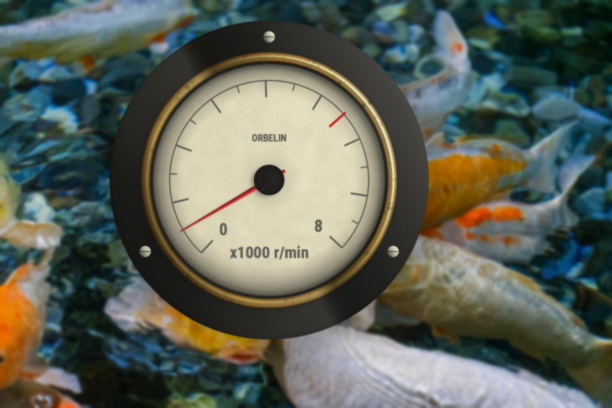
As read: {"value": 500, "unit": "rpm"}
